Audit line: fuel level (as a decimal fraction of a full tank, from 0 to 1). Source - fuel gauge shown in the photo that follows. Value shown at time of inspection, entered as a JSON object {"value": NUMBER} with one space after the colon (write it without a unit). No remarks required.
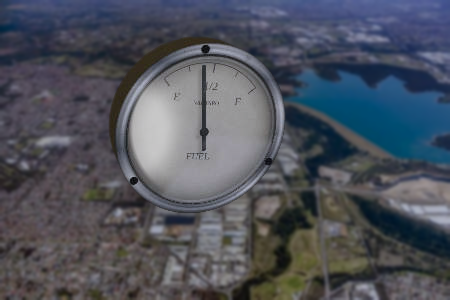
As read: {"value": 0.375}
